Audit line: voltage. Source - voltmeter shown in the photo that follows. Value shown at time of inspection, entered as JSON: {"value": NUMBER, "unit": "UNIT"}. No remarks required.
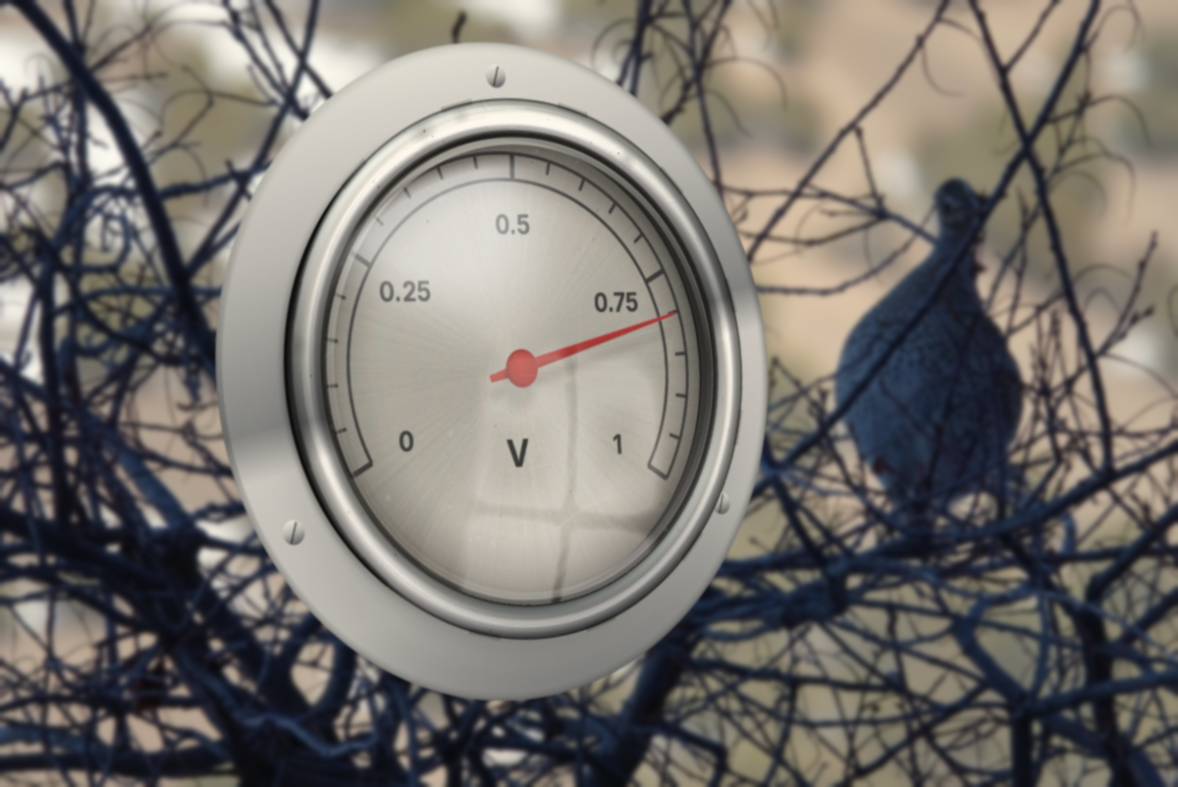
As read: {"value": 0.8, "unit": "V"}
